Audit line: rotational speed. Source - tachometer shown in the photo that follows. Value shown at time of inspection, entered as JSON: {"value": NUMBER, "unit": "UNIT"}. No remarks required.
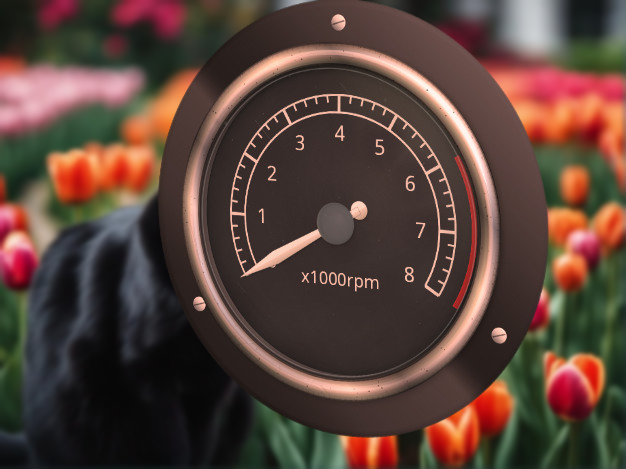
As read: {"value": 0, "unit": "rpm"}
